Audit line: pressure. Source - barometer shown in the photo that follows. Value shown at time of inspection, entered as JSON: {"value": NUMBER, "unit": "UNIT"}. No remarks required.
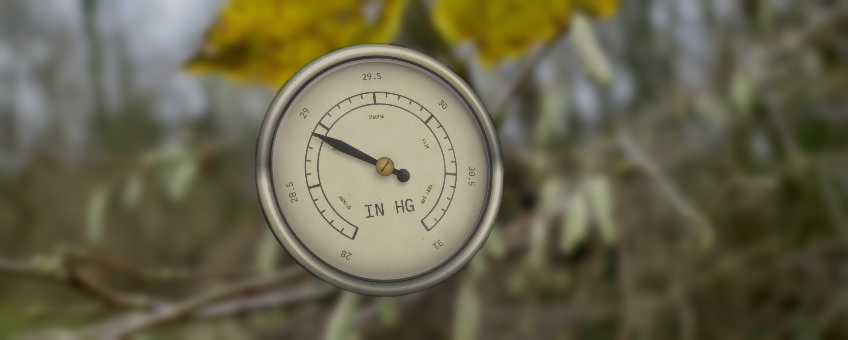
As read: {"value": 28.9, "unit": "inHg"}
